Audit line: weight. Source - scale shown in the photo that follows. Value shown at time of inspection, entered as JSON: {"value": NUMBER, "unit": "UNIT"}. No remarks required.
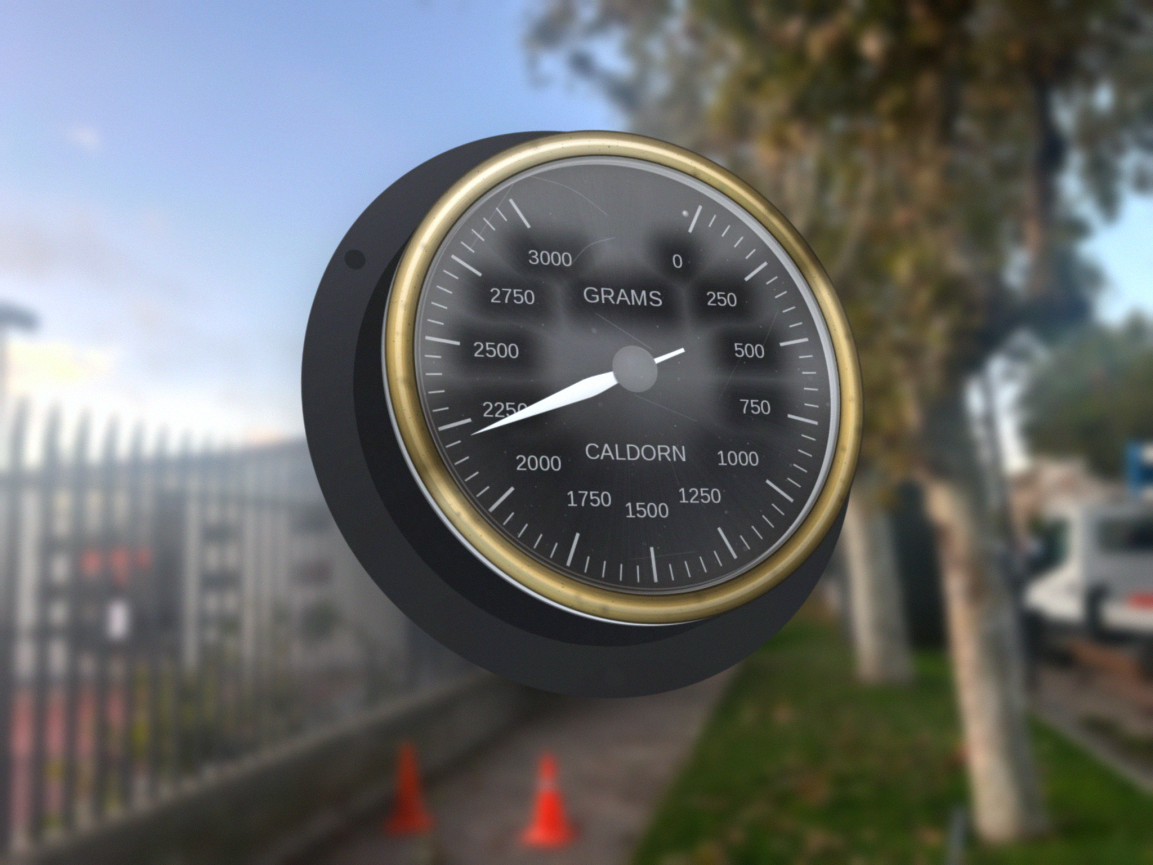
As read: {"value": 2200, "unit": "g"}
